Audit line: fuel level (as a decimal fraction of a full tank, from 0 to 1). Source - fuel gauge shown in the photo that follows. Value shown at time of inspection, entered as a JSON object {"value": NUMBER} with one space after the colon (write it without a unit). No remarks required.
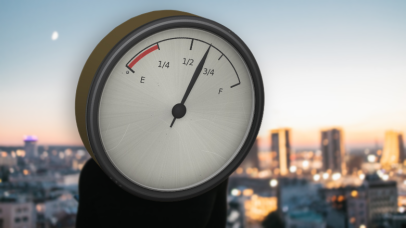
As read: {"value": 0.625}
